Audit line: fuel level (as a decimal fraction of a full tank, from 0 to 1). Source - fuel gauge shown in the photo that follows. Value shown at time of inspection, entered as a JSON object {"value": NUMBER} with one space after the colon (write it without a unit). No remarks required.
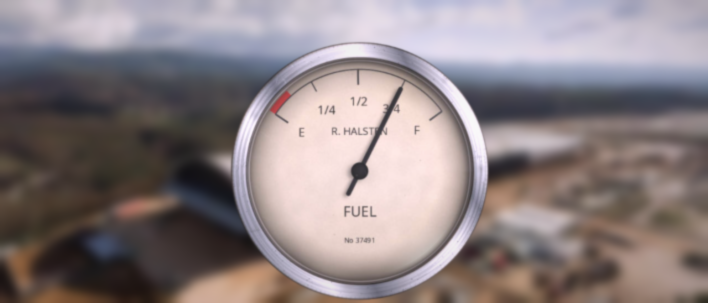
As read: {"value": 0.75}
